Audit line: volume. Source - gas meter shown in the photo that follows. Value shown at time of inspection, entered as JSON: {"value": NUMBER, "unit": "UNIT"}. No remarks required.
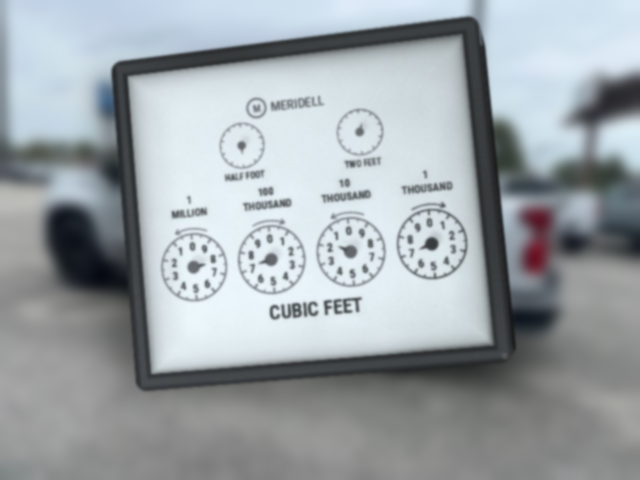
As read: {"value": 771700, "unit": "ft³"}
